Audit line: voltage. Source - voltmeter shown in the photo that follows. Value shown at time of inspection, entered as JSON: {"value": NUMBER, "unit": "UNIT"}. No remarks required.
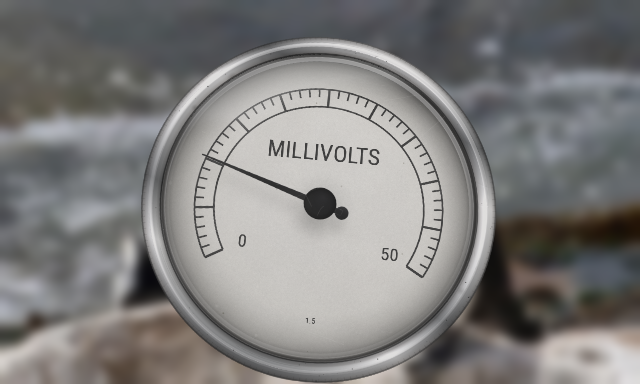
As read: {"value": 10, "unit": "mV"}
